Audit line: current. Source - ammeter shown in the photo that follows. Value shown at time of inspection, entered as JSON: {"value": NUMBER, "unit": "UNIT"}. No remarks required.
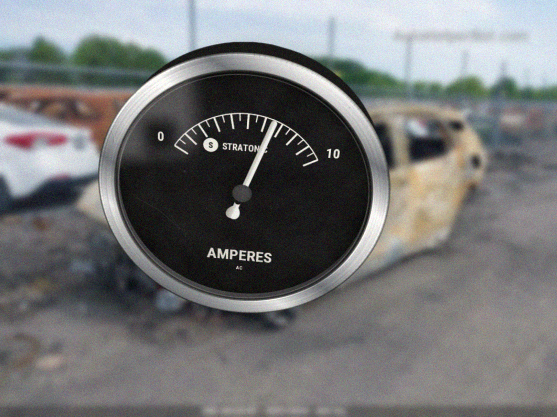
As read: {"value": 6.5, "unit": "A"}
